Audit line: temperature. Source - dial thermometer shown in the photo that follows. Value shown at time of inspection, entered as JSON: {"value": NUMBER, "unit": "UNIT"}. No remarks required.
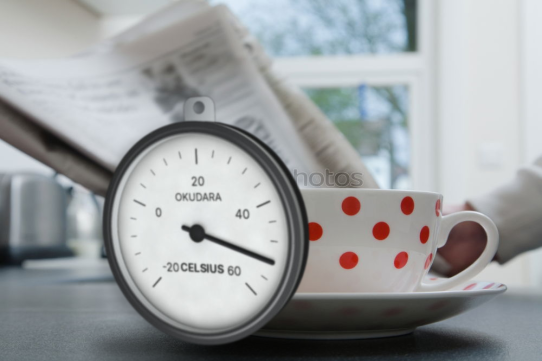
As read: {"value": 52, "unit": "°C"}
